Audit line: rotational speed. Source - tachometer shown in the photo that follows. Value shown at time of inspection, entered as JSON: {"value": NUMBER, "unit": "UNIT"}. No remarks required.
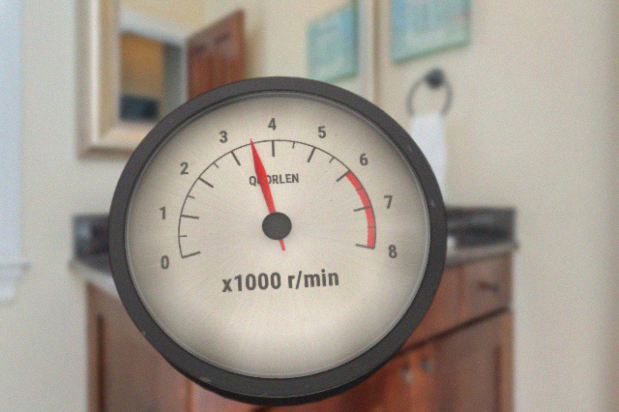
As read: {"value": 3500, "unit": "rpm"}
